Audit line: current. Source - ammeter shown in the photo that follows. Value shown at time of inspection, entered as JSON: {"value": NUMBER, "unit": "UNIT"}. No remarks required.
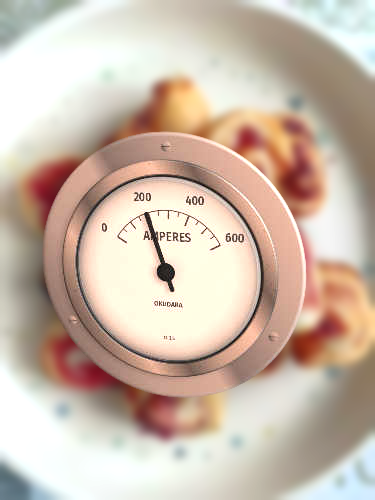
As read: {"value": 200, "unit": "A"}
